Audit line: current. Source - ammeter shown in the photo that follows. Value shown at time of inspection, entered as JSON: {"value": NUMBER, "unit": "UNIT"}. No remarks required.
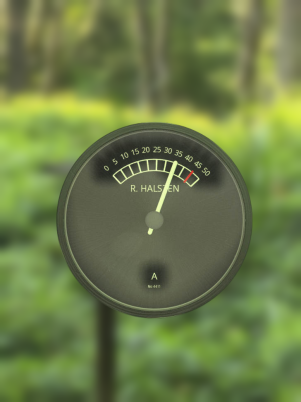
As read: {"value": 35, "unit": "A"}
